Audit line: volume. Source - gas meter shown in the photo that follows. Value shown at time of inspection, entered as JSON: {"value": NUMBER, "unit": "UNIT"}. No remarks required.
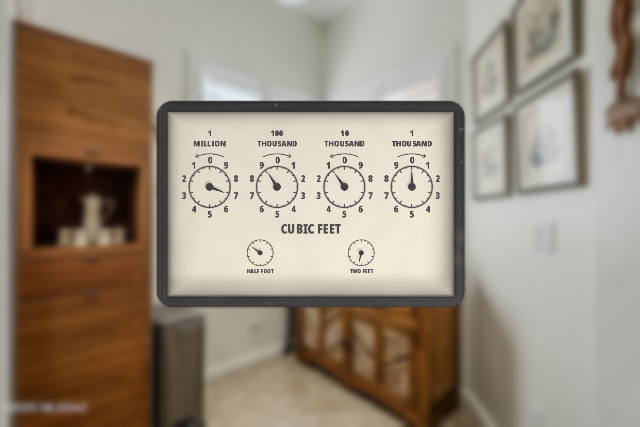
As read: {"value": 691000, "unit": "ft³"}
